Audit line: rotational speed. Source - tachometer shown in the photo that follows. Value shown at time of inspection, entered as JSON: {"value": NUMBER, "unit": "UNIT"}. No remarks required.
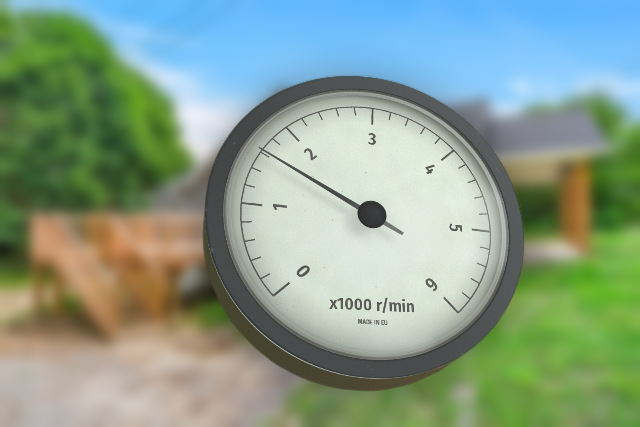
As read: {"value": 1600, "unit": "rpm"}
